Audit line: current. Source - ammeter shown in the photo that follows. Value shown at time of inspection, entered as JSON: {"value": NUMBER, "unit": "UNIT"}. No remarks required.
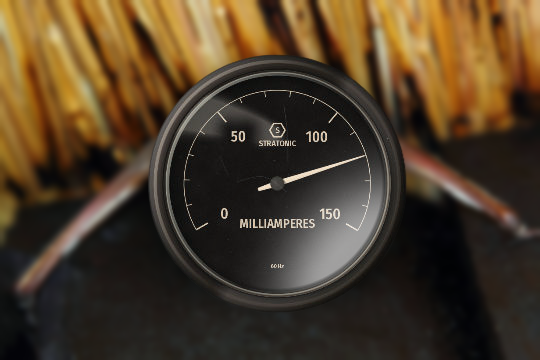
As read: {"value": 120, "unit": "mA"}
